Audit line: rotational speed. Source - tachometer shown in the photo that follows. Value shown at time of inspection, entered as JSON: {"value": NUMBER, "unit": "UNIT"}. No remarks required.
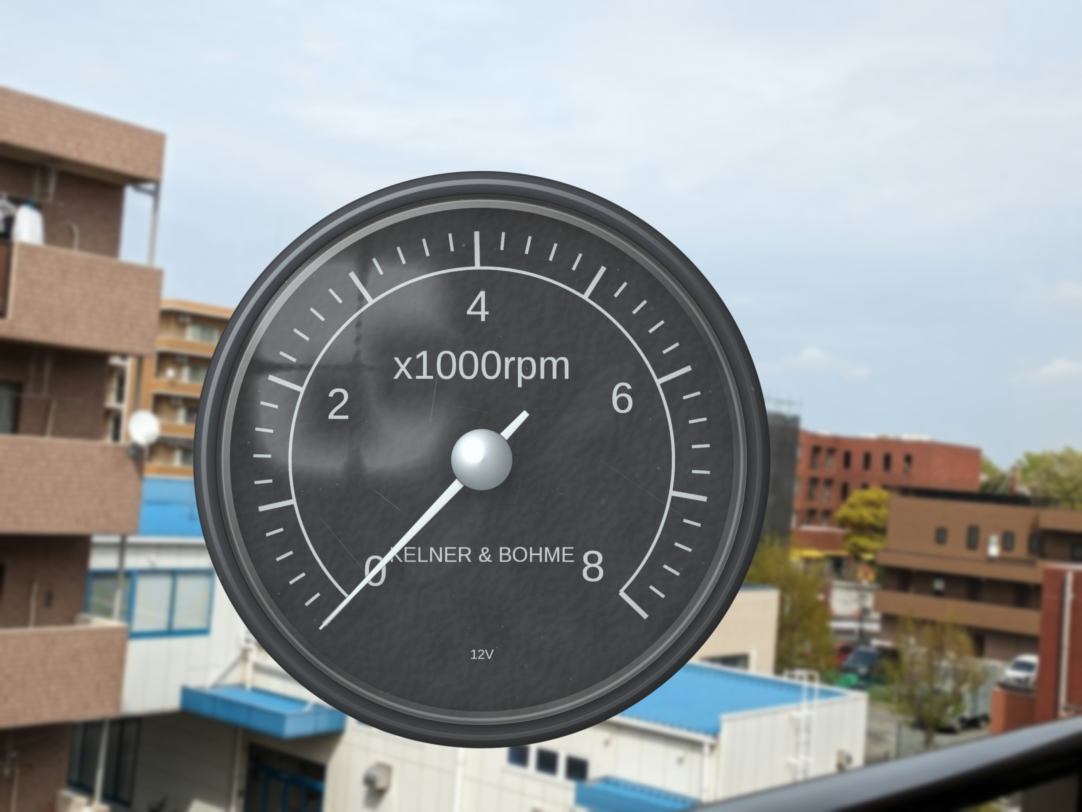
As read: {"value": 0, "unit": "rpm"}
